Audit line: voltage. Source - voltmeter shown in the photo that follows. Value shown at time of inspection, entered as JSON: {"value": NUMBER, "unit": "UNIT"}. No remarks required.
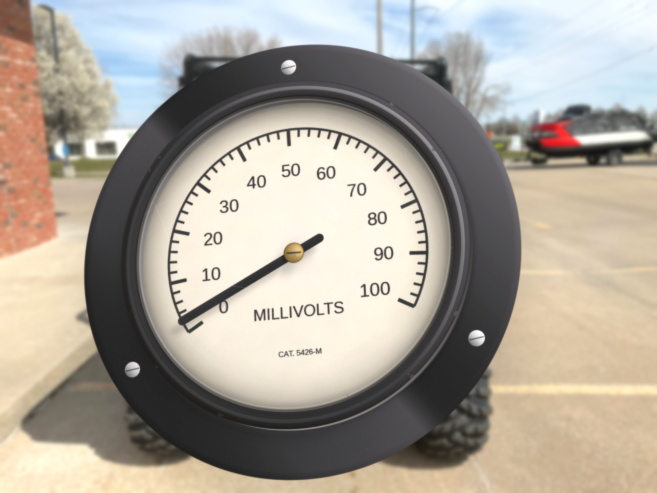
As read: {"value": 2, "unit": "mV"}
